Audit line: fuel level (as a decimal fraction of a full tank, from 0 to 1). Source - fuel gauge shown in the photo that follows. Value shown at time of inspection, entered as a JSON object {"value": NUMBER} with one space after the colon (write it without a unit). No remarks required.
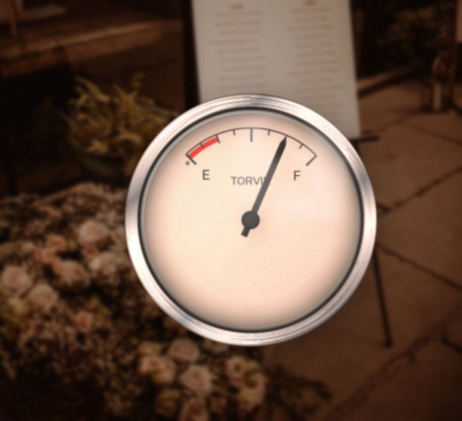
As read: {"value": 0.75}
